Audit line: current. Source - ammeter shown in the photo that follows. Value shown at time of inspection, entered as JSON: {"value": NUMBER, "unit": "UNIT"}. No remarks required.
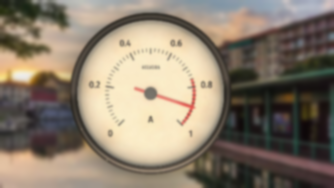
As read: {"value": 0.9, "unit": "A"}
